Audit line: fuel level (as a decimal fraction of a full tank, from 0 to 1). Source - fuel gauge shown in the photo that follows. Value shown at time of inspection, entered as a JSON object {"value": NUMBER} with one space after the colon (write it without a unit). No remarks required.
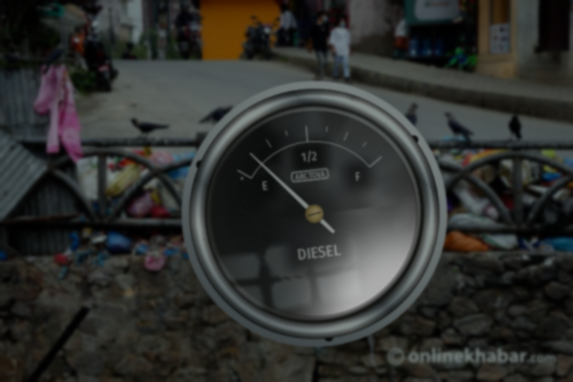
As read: {"value": 0.125}
